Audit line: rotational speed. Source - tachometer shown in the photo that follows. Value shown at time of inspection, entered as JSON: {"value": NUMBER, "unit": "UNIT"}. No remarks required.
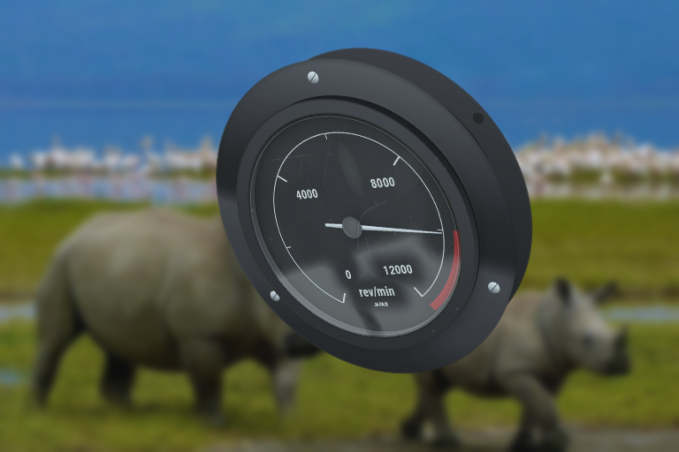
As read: {"value": 10000, "unit": "rpm"}
